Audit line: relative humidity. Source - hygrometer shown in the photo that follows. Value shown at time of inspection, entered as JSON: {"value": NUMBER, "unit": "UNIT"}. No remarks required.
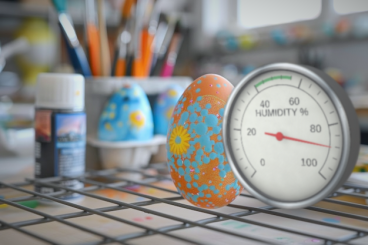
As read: {"value": 88, "unit": "%"}
